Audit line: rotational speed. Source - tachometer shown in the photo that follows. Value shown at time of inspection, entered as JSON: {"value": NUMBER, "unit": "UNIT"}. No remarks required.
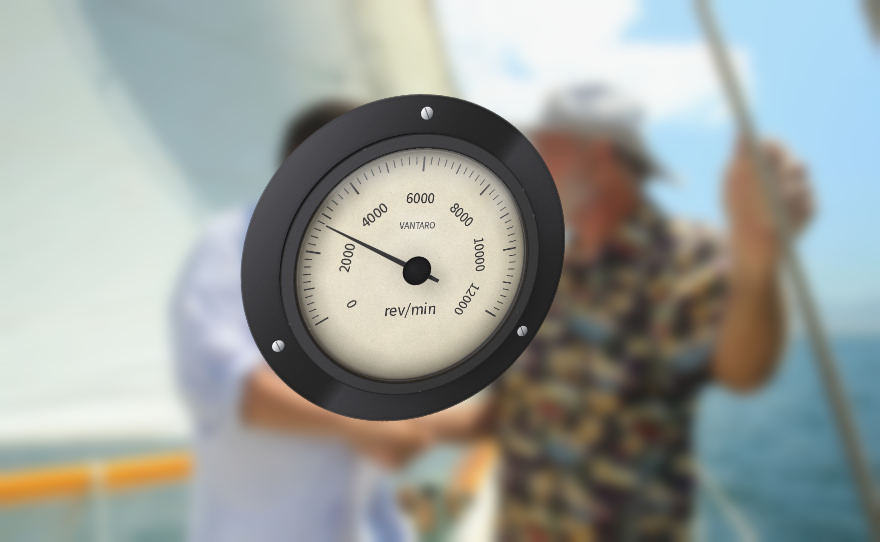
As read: {"value": 2800, "unit": "rpm"}
